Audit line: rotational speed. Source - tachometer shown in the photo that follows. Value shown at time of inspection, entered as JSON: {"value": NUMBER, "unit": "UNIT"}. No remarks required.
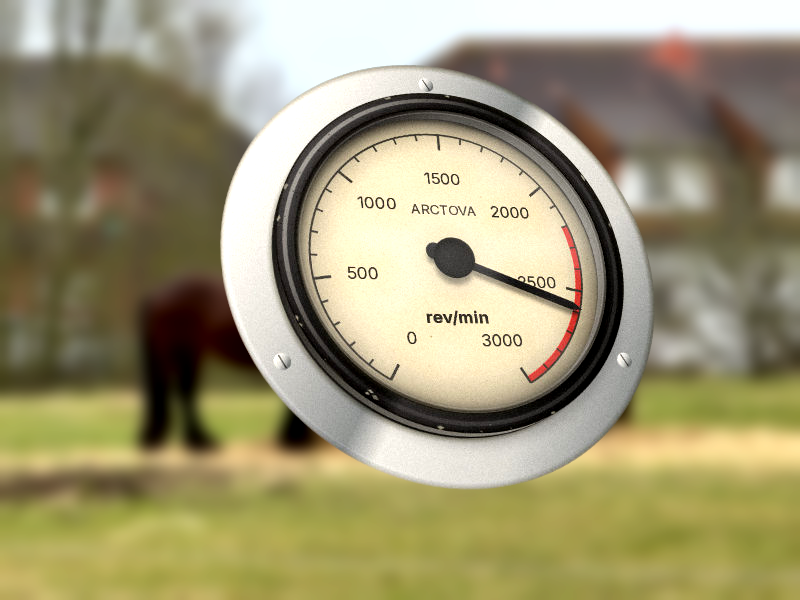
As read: {"value": 2600, "unit": "rpm"}
